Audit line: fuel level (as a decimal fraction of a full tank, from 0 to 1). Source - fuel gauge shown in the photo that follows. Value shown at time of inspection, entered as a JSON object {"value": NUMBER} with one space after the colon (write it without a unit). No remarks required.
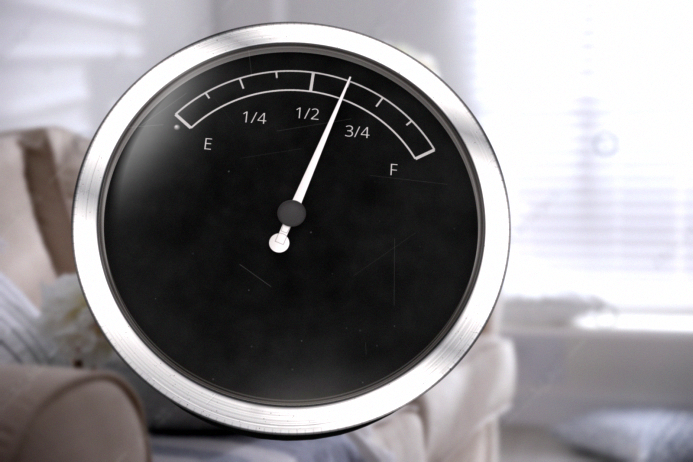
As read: {"value": 0.625}
